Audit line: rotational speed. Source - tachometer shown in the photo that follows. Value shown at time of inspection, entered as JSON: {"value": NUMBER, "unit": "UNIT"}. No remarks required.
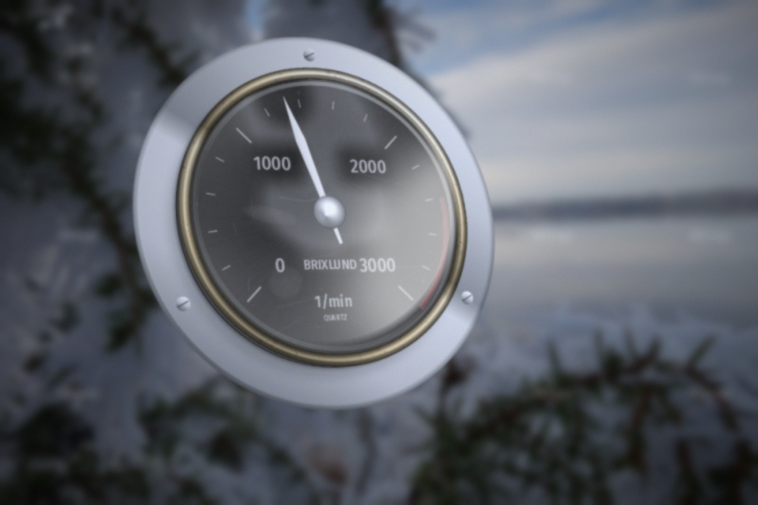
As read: {"value": 1300, "unit": "rpm"}
